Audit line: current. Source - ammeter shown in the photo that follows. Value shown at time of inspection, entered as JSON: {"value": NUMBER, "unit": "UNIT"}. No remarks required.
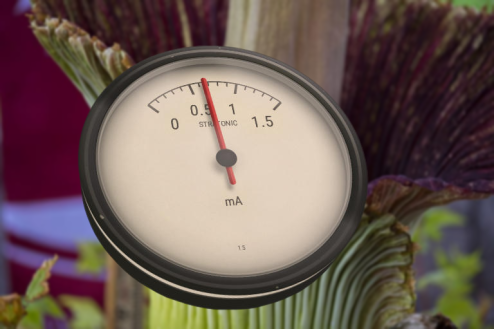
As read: {"value": 0.65, "unit": "mA"}
